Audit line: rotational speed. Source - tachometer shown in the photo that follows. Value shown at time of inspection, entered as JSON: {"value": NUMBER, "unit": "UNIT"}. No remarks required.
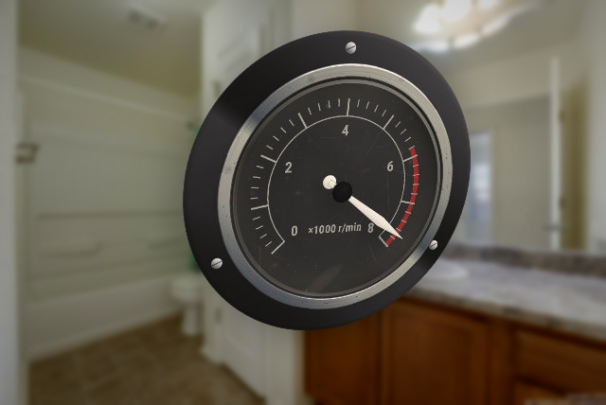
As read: {"value": 7700, "unit": "rpm"}
